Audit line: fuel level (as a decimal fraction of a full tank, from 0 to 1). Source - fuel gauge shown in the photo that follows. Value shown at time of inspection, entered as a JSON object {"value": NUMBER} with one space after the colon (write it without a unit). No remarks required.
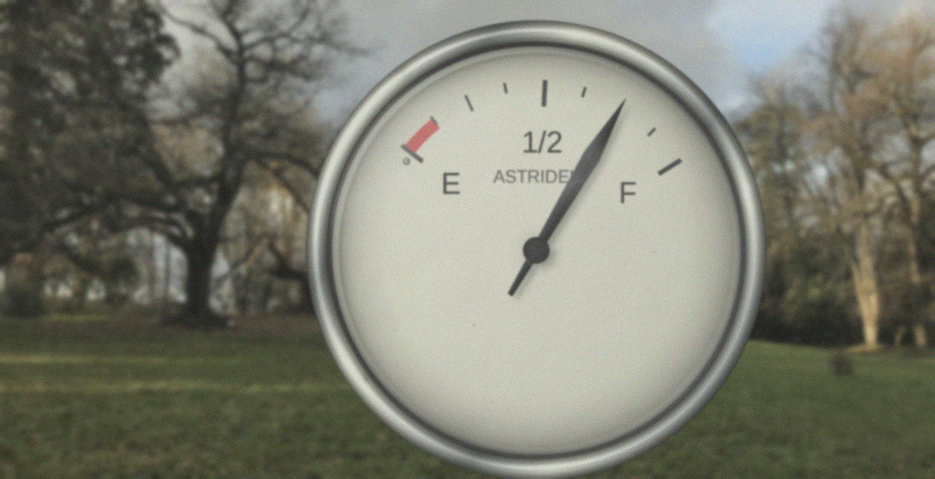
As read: {"value": 0.75}
